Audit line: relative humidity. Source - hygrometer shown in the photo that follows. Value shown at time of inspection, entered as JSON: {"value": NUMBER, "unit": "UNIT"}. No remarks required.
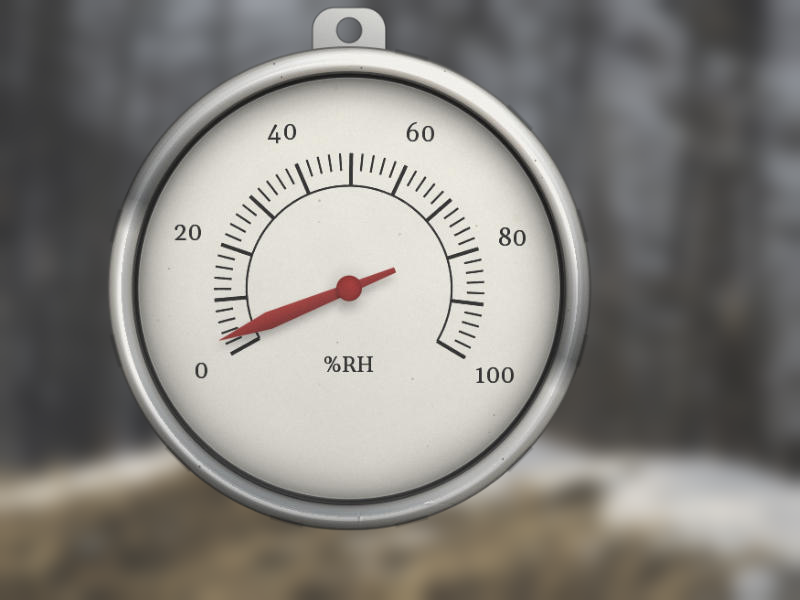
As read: {"value": 3, "unit": "%"}
